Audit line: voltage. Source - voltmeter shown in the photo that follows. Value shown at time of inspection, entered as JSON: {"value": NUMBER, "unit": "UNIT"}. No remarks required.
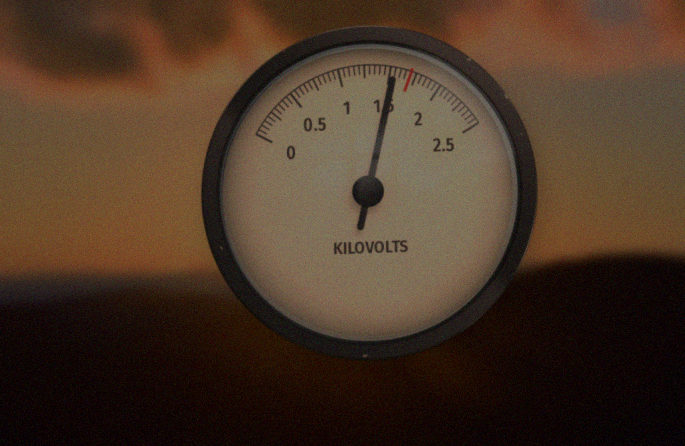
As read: {"value": 1.55, "unit": "kV"}
